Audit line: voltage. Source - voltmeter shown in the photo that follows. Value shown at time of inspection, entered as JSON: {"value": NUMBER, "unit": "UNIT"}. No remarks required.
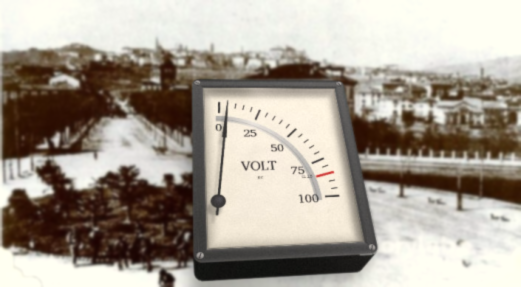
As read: {"value": 5, "unit": "V"}
